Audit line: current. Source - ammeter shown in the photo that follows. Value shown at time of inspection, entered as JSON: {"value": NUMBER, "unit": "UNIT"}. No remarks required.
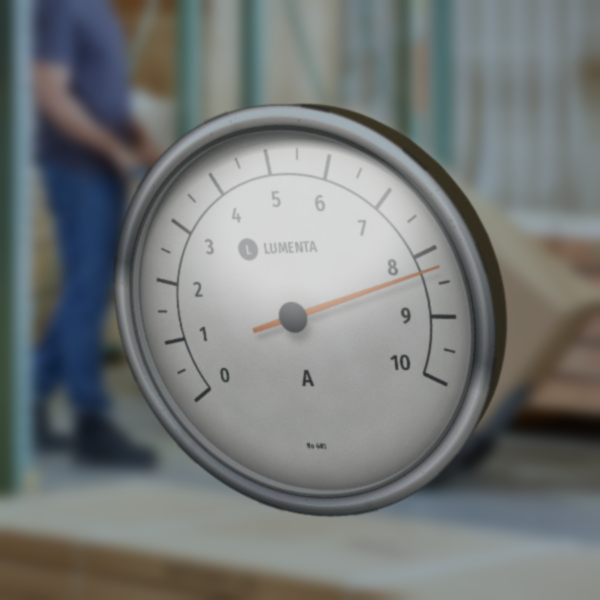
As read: {"value": 8.25, "unit": "A"}
